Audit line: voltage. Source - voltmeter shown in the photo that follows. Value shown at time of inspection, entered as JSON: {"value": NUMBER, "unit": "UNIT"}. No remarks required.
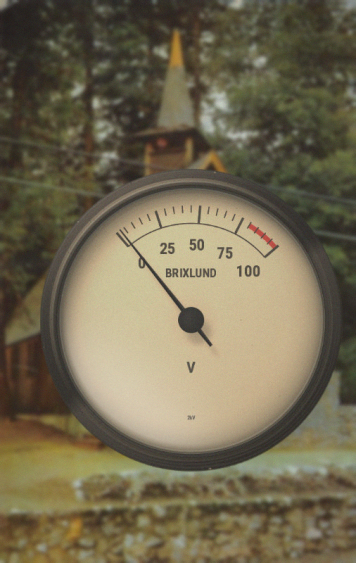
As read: {"value": 2.5, "unit": "V"}
